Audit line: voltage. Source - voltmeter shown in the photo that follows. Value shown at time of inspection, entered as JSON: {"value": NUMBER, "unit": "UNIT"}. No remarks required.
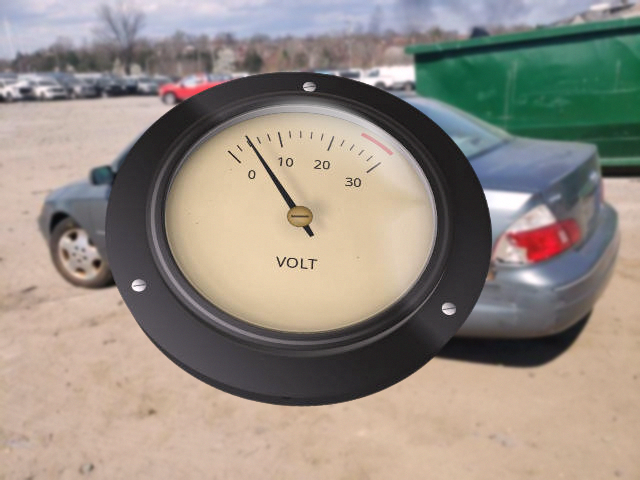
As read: {"value": 4, "unit": "V"}
